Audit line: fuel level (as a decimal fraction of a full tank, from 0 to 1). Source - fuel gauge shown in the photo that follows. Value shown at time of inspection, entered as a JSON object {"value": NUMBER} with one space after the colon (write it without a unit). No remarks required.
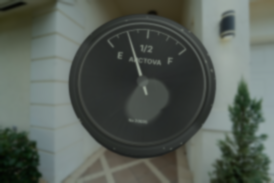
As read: {"value": 0.25}
